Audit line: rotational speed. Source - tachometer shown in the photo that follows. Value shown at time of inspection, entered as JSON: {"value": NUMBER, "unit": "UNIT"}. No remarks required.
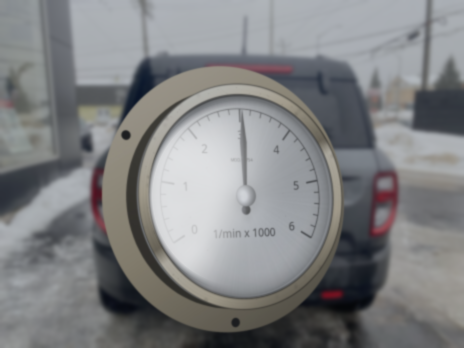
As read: {"value": 3000, "unit": "rpm"}
